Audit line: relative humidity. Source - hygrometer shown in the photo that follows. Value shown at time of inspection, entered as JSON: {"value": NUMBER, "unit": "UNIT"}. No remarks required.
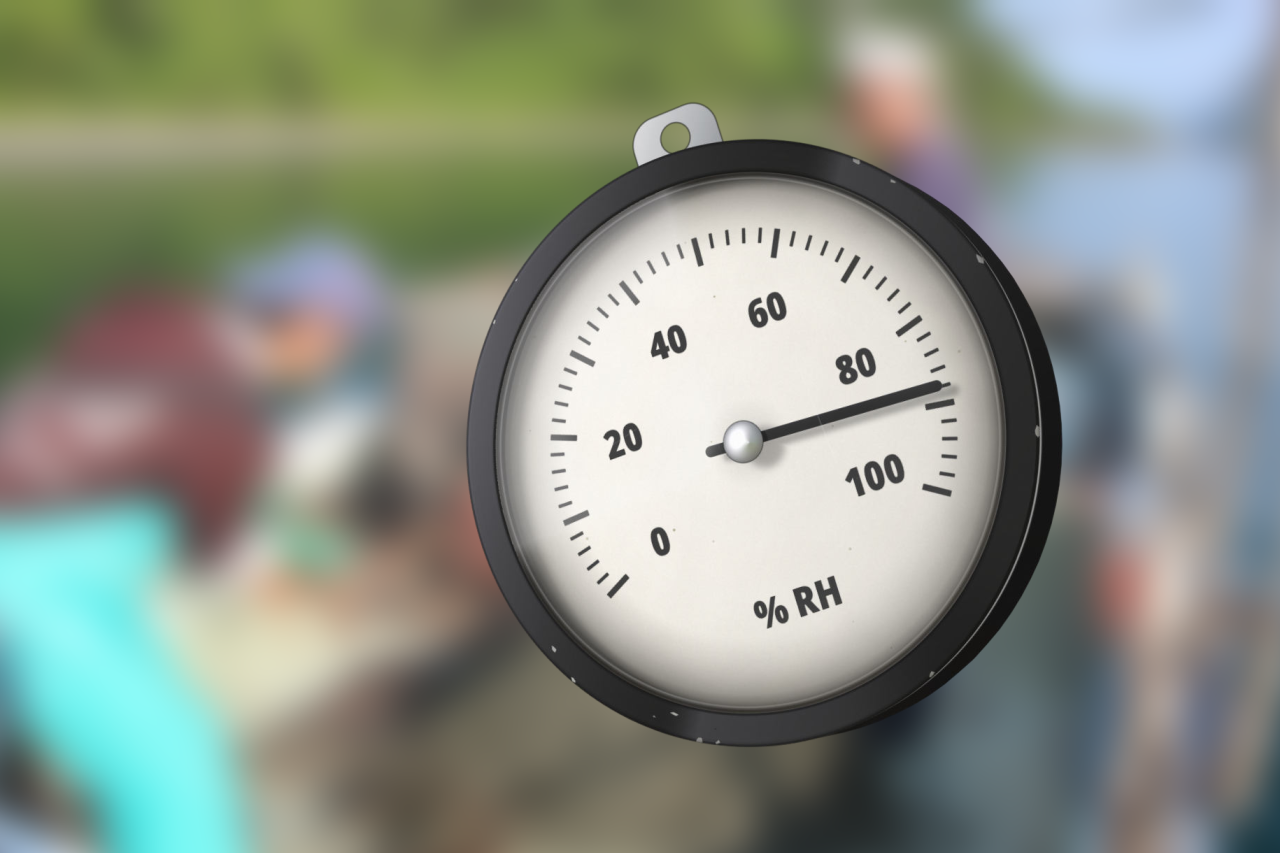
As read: {"value": 88, "unit": "%"}
